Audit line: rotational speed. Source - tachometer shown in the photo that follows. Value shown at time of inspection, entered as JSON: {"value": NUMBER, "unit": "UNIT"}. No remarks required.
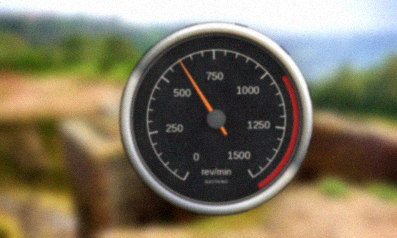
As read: {"value": 600, "unit": "rpm"}
